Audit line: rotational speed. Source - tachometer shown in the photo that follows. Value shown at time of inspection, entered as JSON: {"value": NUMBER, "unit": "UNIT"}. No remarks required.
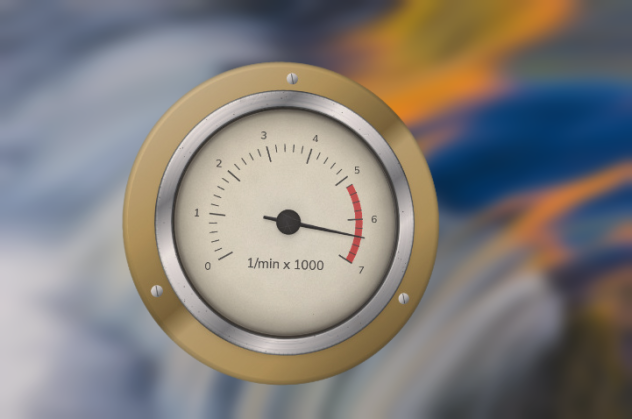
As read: {"value": 6400, "unit": "rpm"}
